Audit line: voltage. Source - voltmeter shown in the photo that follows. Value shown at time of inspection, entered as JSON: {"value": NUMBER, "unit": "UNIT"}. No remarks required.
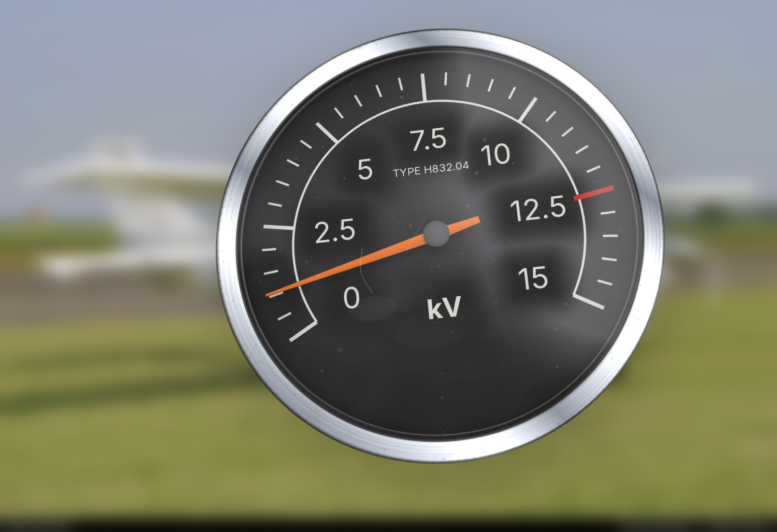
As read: {"value": 1, "unit": "kV"}
